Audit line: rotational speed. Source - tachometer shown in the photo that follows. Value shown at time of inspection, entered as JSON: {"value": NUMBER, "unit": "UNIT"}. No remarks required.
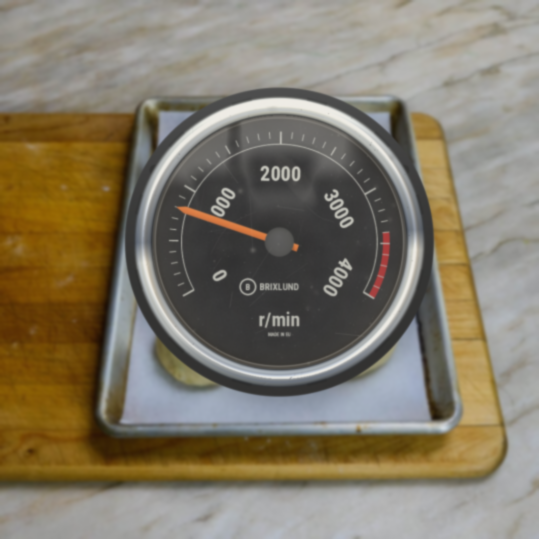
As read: {"value": 800, "unit": "rpm"}
